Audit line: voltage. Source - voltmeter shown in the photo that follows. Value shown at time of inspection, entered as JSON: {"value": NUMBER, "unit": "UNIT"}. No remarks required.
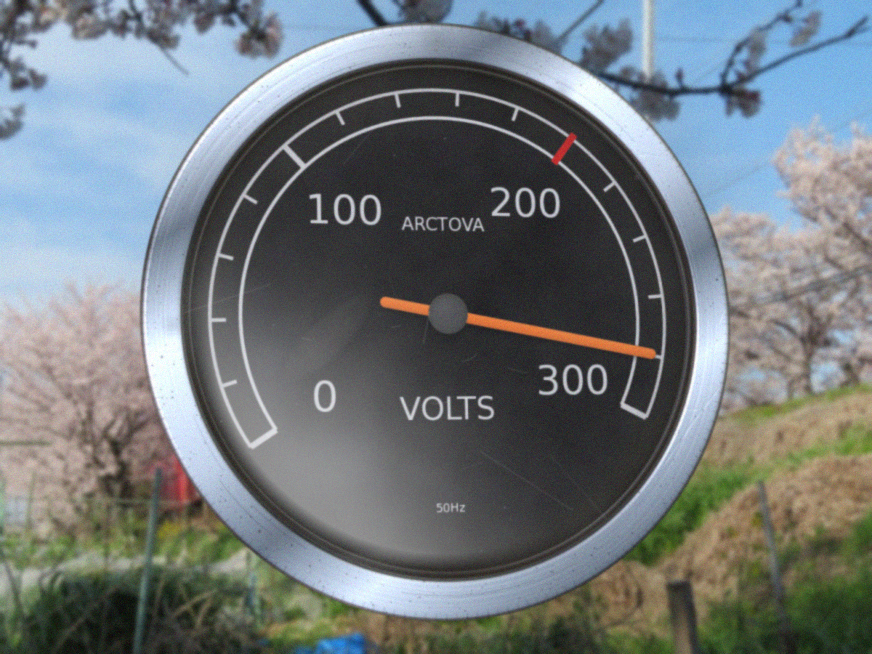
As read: {"value": 280, "unit": "V"}
